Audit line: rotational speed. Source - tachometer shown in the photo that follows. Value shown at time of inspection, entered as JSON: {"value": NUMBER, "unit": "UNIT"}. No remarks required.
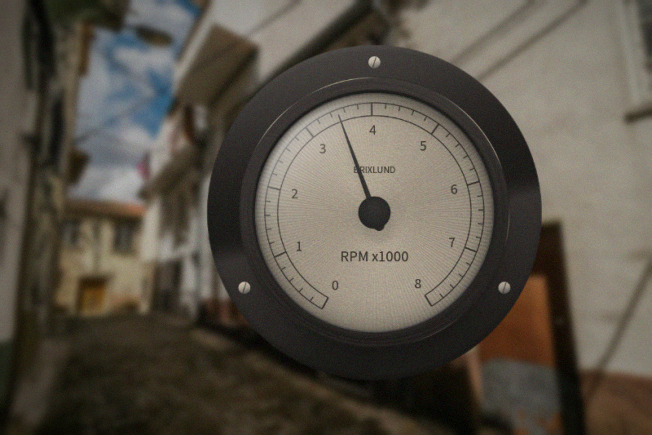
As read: {"value": 3500, "unit": "rpm"}
